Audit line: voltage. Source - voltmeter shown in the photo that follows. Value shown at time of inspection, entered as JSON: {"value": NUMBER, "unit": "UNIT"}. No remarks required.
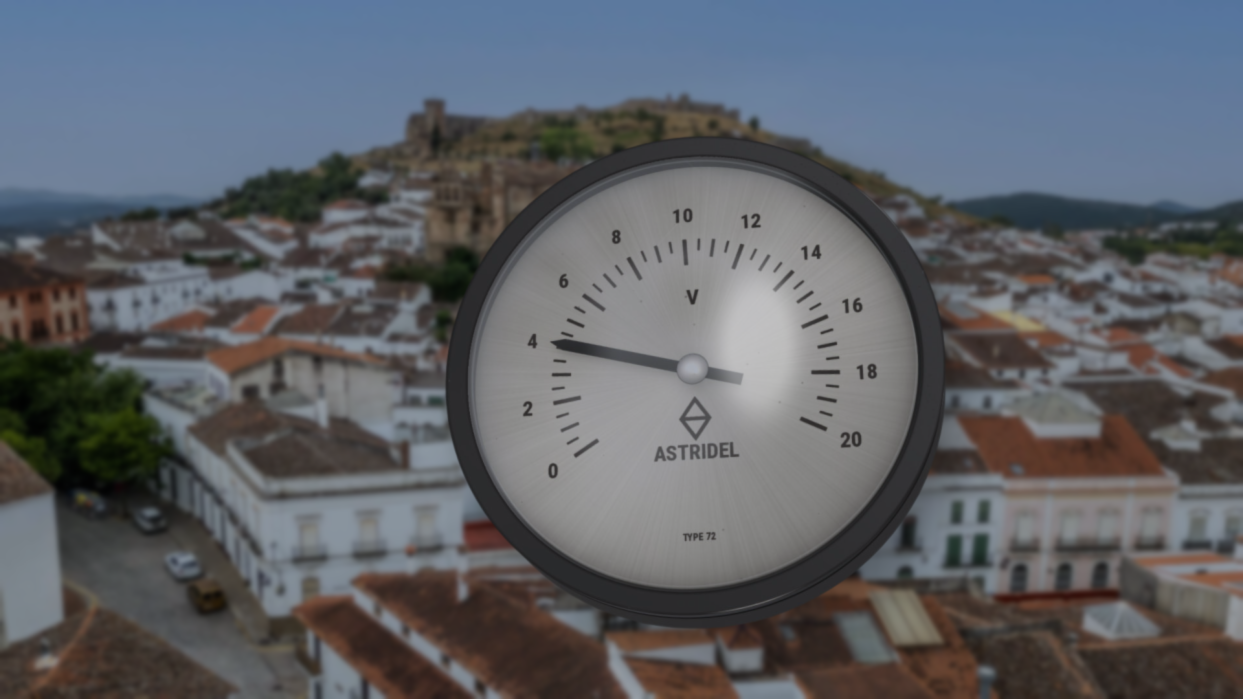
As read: {"value": 4, "unit": "V"}
